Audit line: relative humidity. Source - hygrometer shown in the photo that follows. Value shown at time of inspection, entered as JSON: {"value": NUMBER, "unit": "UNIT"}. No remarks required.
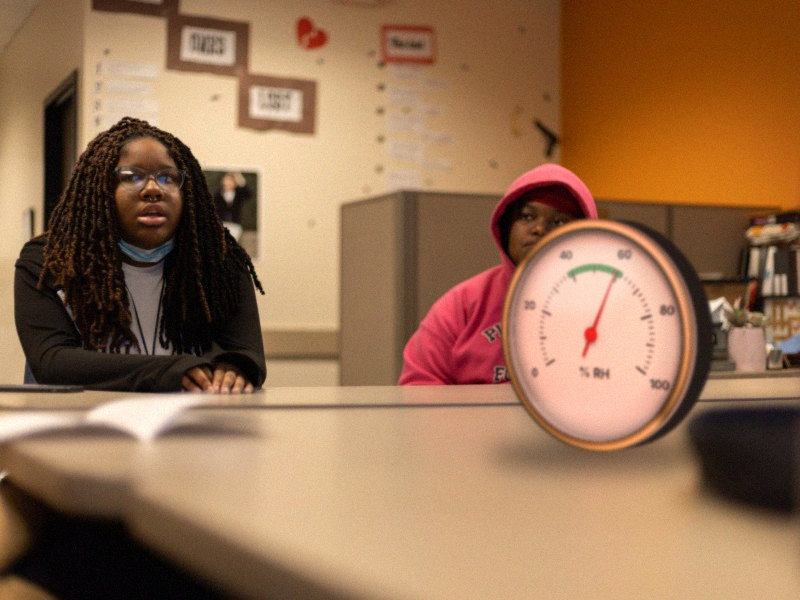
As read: {"value": 60, "unit": "%"}
